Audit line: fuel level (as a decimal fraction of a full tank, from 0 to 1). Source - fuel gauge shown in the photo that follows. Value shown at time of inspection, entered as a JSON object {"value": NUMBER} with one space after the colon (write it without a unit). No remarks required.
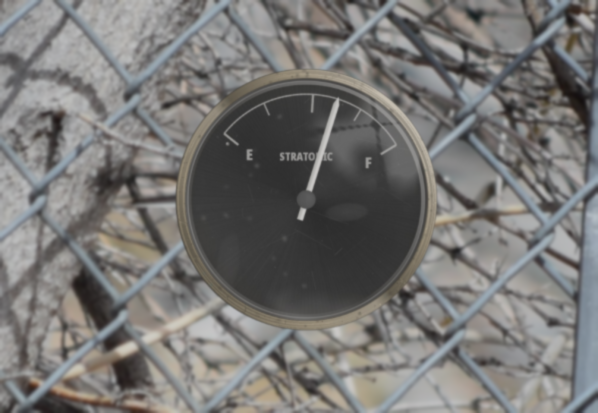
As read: {"value": 0.625}
